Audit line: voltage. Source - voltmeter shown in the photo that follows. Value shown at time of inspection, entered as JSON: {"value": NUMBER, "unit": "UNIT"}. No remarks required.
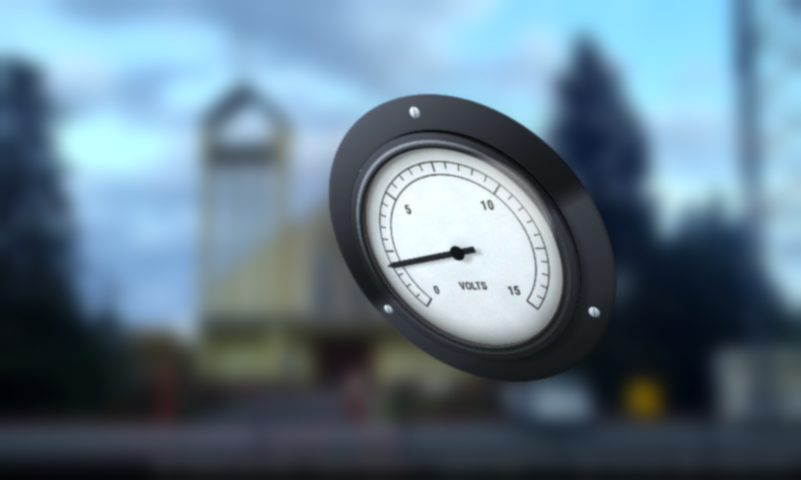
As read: {"value": 2, "unit": "V"}
